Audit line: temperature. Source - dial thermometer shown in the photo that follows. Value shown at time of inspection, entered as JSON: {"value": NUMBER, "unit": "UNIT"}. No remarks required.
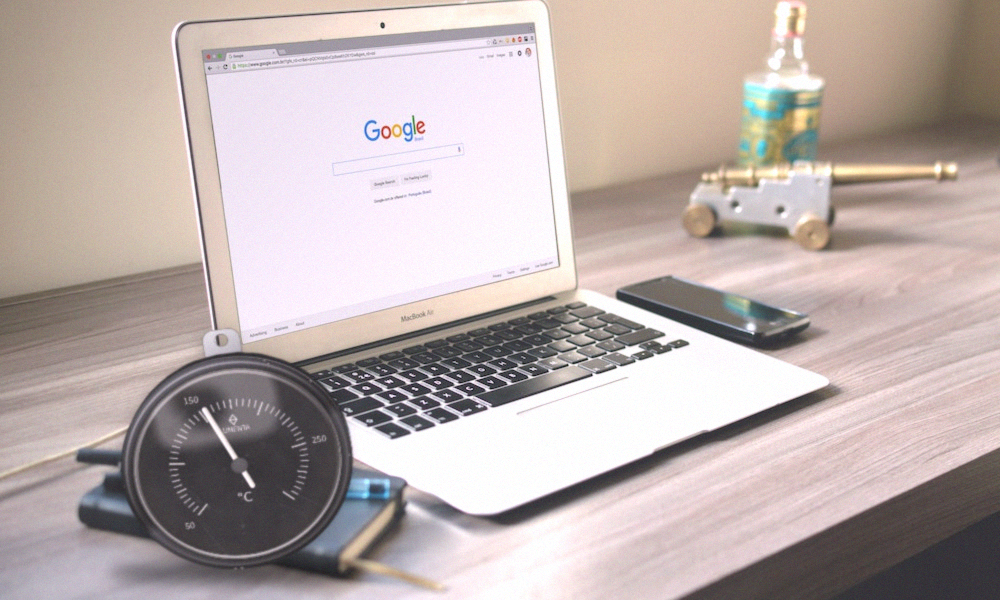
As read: {"value": 155, "unit": "°C"}
